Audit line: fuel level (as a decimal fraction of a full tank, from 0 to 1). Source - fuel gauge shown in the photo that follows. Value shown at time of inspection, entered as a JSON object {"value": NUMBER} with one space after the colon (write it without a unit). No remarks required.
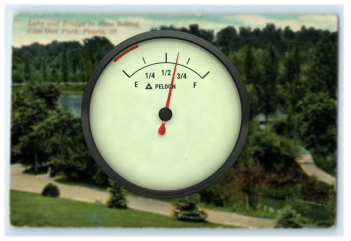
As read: {"value": 0.625}
